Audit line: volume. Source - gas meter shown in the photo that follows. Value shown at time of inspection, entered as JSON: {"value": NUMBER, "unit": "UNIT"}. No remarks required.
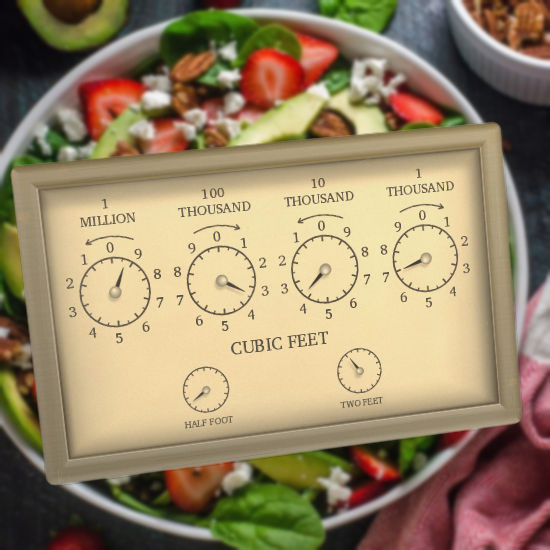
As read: {"value": 933700, "unit": "ft³"}
